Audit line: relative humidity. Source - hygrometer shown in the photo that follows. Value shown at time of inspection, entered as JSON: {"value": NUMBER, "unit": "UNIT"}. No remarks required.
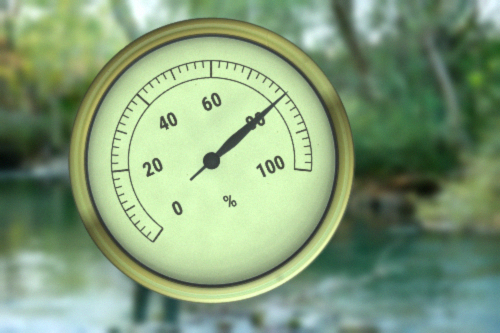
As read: {"value": 80, "unit": "%"}
